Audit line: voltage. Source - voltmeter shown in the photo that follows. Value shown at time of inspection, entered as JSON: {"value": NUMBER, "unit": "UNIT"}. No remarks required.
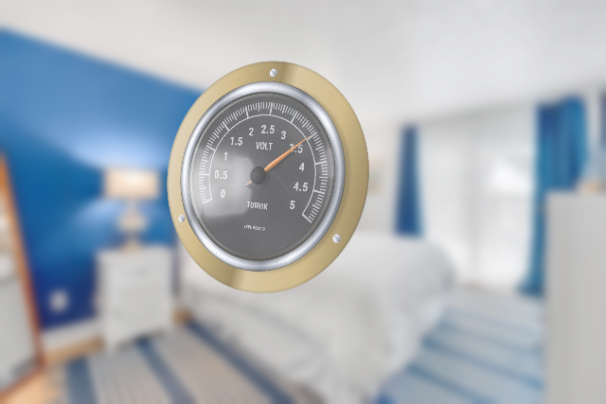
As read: {"value": 3.5, "unit": "V"}
